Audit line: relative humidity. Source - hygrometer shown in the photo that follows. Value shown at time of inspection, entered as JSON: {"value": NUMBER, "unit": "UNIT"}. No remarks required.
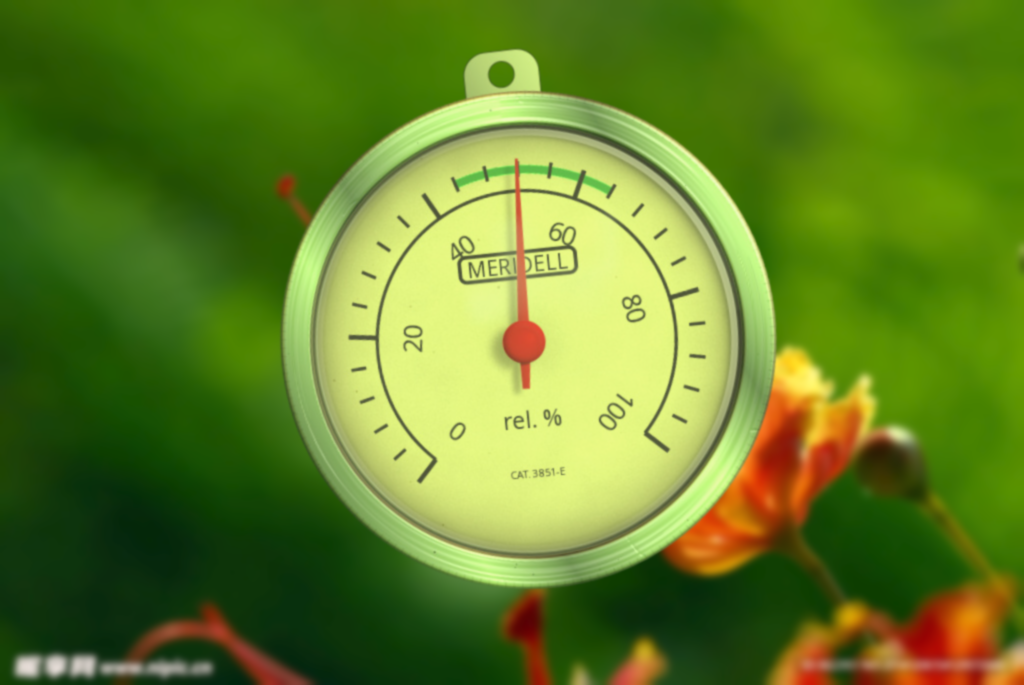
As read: {"value": 52, "unit": "%"}
